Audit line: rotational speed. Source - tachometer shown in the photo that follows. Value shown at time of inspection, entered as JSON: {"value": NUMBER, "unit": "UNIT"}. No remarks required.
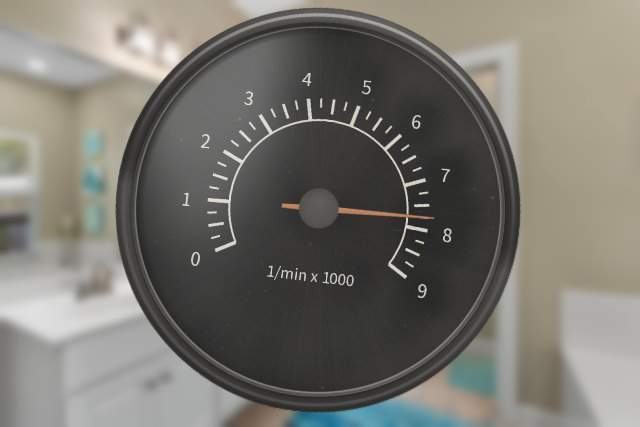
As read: {"value": 7750, "unit": "rpm"}
